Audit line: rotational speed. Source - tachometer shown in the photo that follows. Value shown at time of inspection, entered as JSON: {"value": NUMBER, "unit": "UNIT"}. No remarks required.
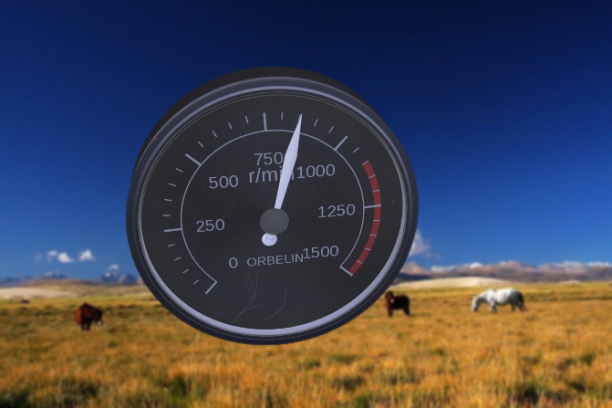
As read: {"value": 850, "unit": "rpm"}
